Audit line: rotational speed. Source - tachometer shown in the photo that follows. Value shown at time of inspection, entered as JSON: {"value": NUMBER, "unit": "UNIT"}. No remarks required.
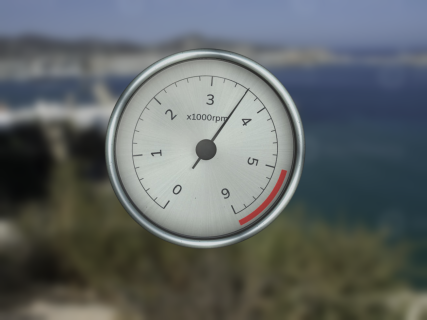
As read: {"value": 3600, "unit": "rpm"}
